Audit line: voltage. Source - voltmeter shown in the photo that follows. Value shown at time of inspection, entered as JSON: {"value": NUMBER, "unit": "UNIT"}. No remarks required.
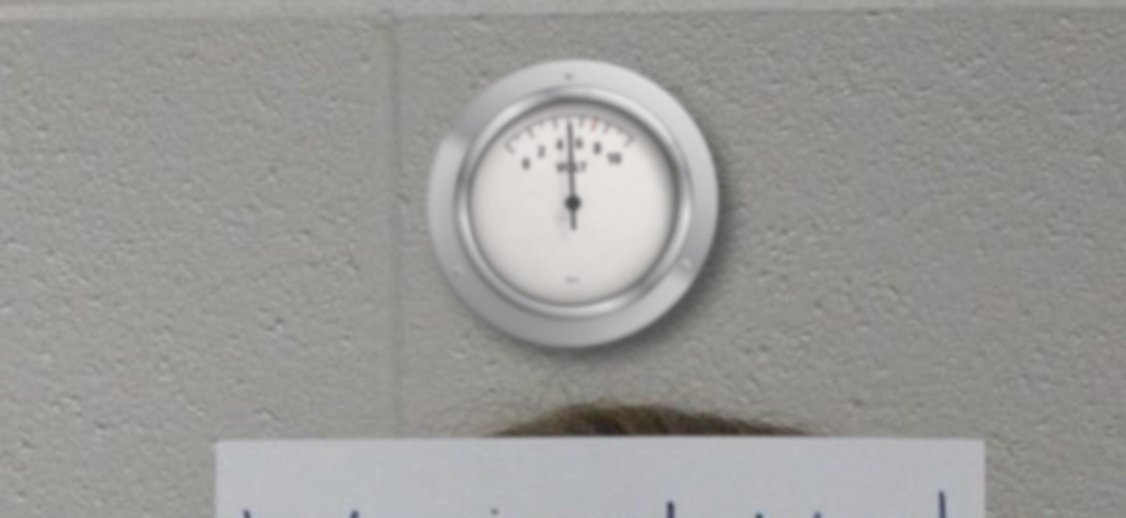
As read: {"value": 5, "unit": "V"}
